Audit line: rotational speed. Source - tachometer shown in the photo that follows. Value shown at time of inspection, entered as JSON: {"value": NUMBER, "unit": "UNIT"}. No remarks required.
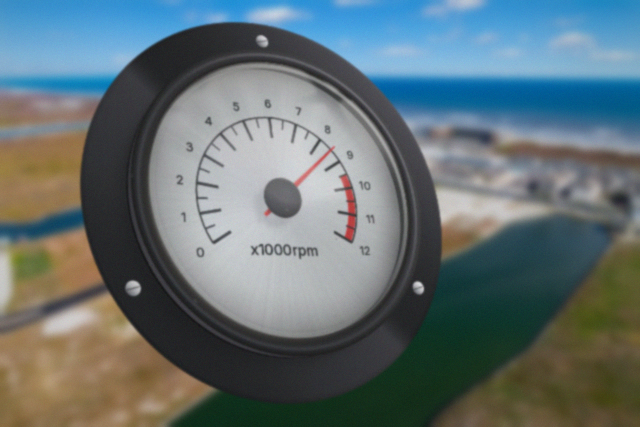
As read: {"value": 8500, "unit": "rpm"}
